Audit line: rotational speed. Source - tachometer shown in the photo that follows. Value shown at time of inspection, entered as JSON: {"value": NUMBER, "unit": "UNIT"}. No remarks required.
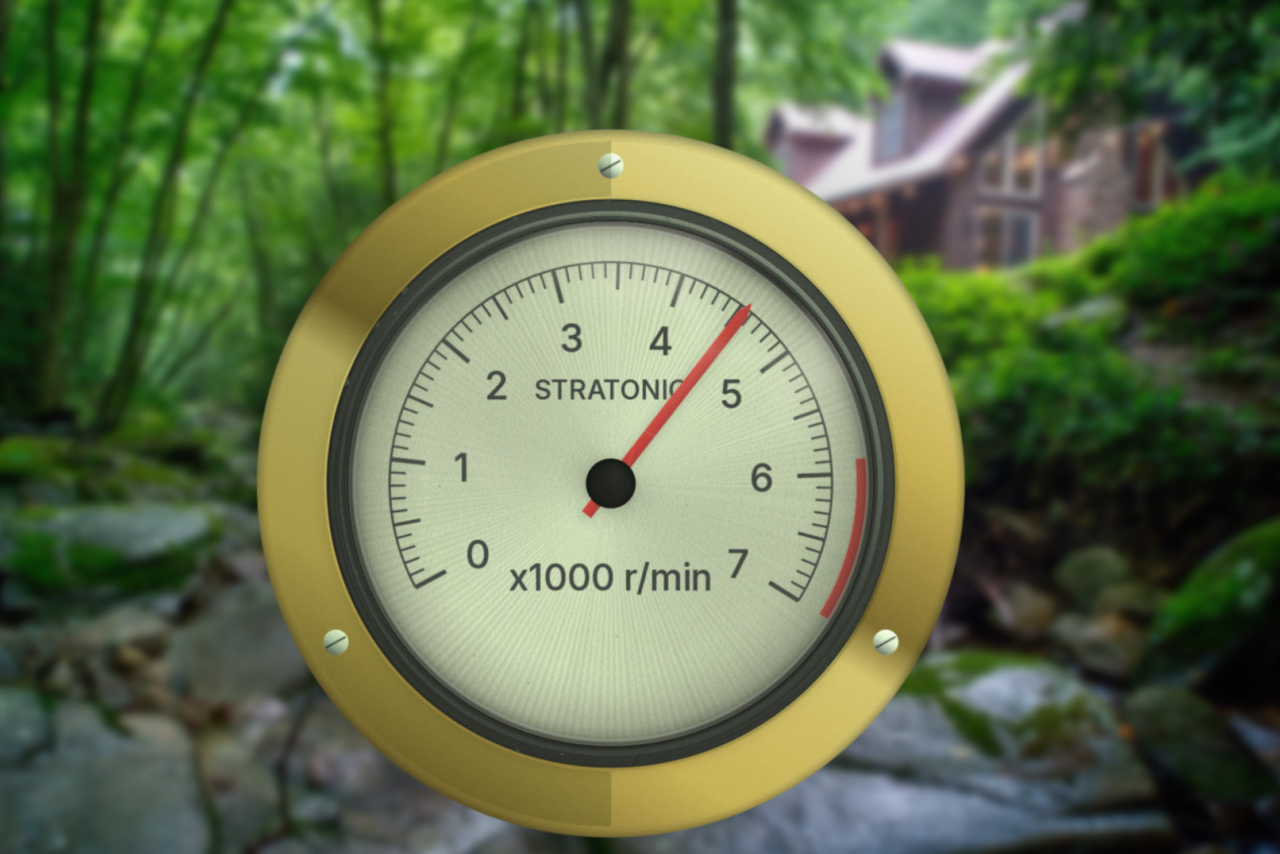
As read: {"value": 4550, "unit": "rpm"}
